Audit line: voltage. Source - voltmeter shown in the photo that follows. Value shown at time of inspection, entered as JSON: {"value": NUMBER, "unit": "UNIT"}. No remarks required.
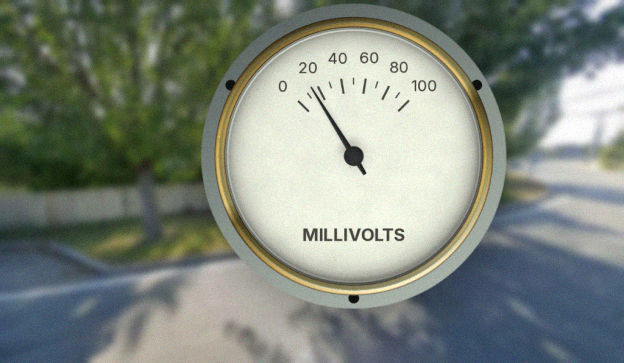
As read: {"value": 15, "unit": "mV"}
